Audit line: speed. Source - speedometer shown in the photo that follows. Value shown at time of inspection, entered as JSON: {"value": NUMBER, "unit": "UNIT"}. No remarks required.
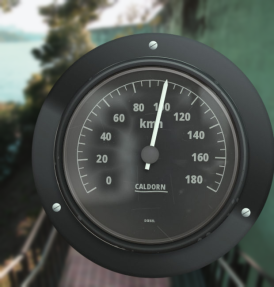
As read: {"value": 100, "unit": "km/h"}
